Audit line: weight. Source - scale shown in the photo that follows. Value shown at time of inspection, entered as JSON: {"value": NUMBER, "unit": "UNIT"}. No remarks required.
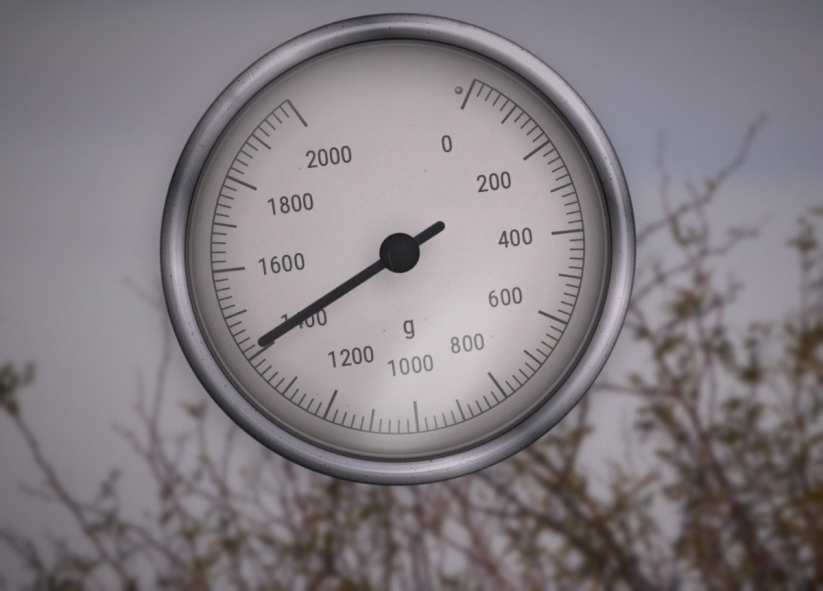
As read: {"value": 1420, "unit": "g"}
